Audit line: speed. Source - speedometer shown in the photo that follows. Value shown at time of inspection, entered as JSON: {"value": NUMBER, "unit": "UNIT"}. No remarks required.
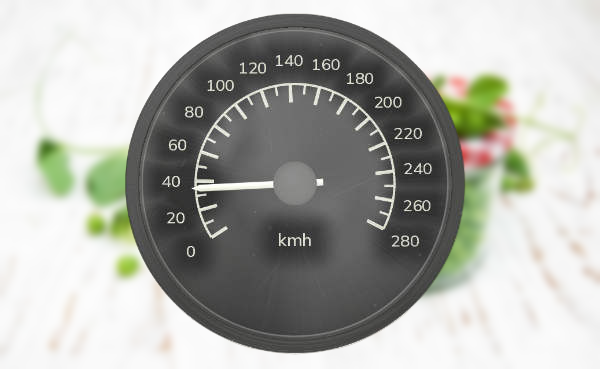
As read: {"value": 35, "unit": "km/h"}
